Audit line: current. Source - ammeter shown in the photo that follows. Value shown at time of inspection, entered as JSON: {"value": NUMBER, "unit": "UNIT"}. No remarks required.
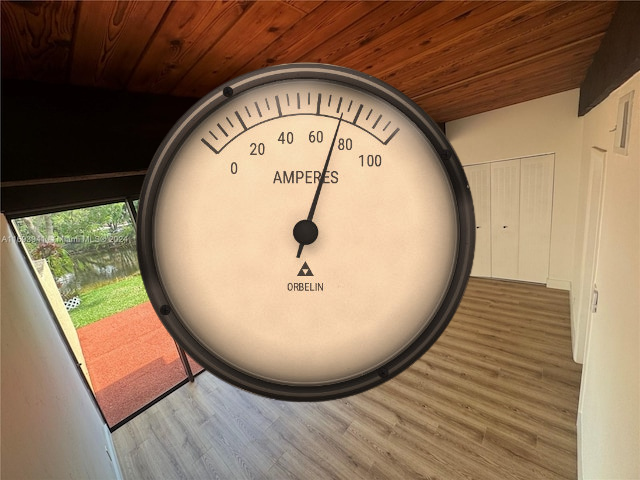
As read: {"value": 72.5, "unit": "A"}
